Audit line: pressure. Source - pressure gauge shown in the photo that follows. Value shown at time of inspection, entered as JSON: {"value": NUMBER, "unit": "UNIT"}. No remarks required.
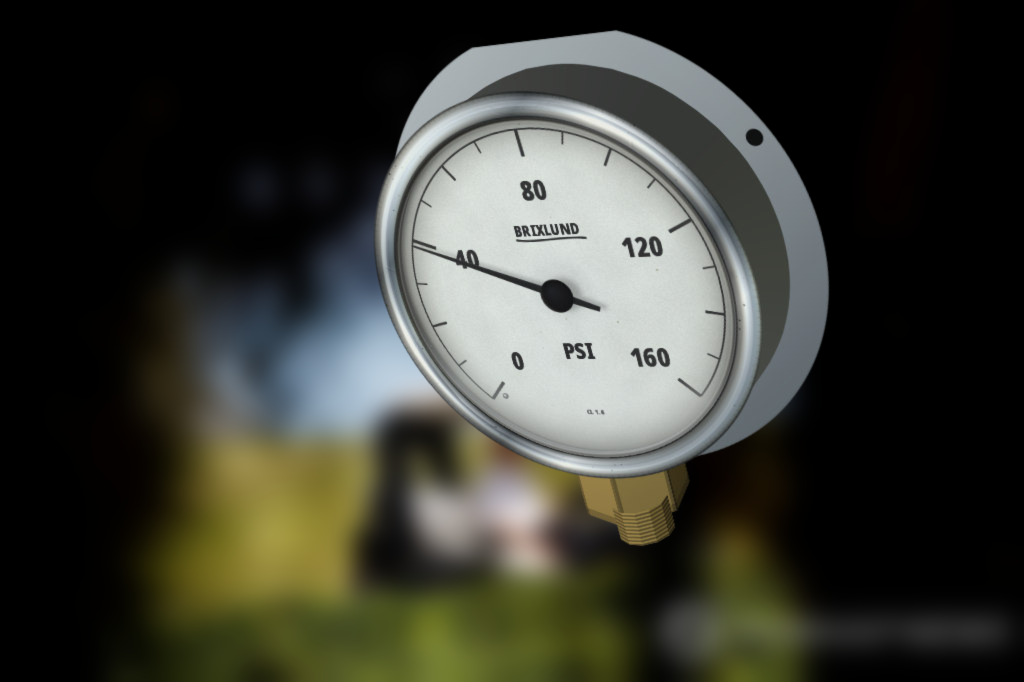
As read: {"value": 40, "unit": "psi"}
